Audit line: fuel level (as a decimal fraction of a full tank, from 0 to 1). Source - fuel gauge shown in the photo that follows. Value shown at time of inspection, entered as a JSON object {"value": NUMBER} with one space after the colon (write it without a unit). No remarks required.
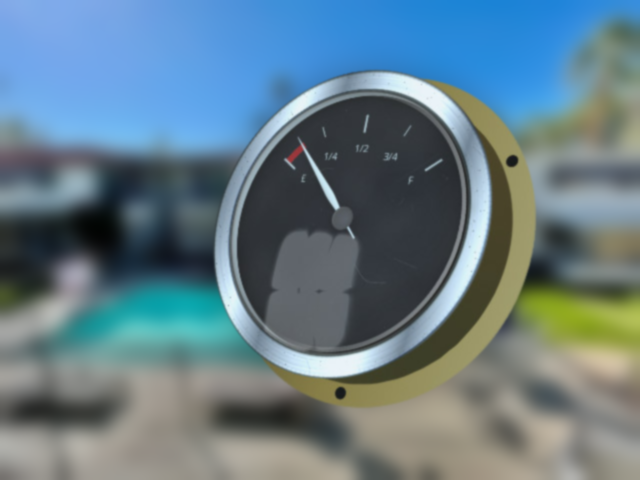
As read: {"value": 0.125}
